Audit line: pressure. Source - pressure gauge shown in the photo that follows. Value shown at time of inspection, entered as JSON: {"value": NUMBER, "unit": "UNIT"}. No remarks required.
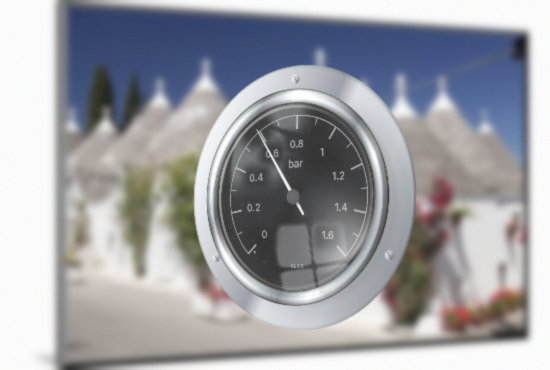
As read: {"value": 0.6, "unit": "bar"}
